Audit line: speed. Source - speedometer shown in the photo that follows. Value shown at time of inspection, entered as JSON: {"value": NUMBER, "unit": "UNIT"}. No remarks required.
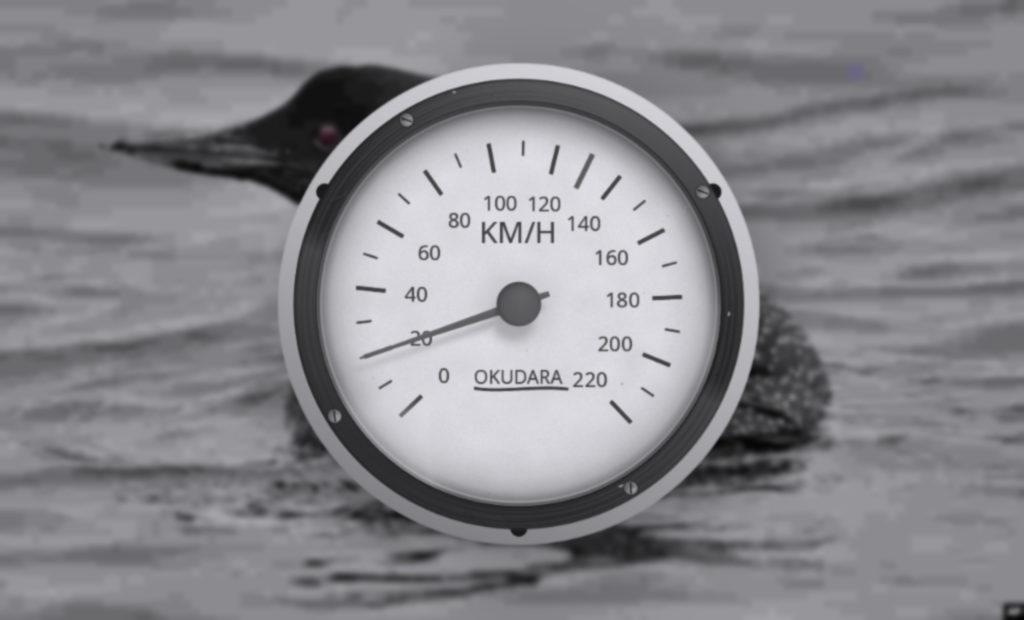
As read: {"value": 20, "unit": "km/h"}
